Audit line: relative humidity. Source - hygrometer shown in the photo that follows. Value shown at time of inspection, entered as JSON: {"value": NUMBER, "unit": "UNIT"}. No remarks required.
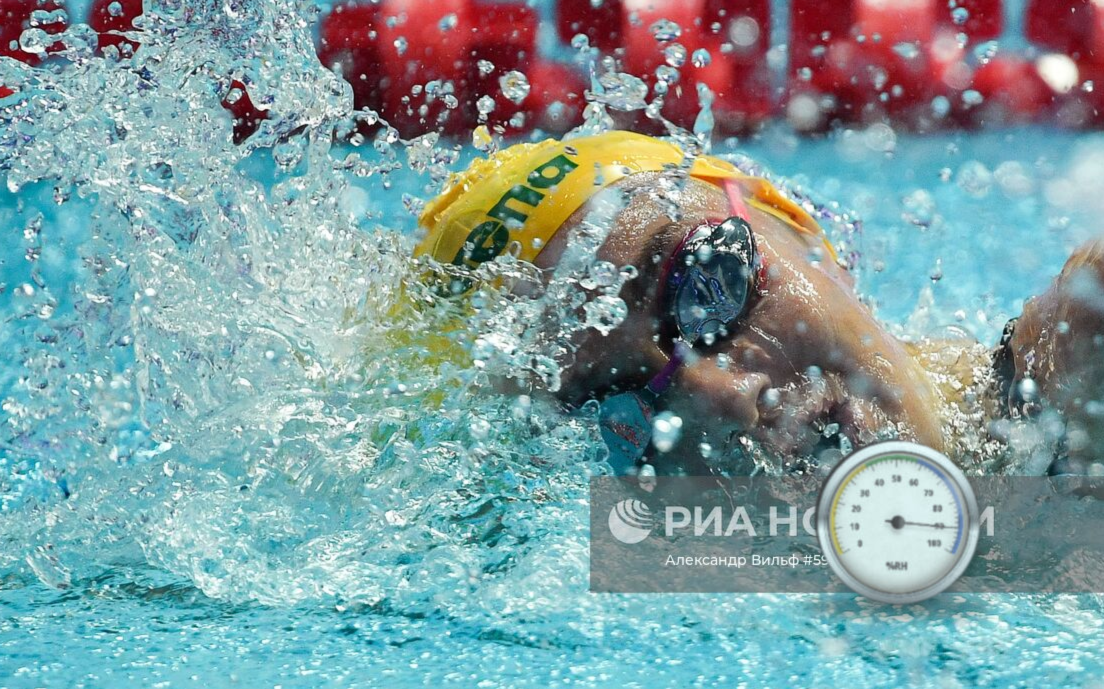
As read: {"value": 90, "unit": "%"}
